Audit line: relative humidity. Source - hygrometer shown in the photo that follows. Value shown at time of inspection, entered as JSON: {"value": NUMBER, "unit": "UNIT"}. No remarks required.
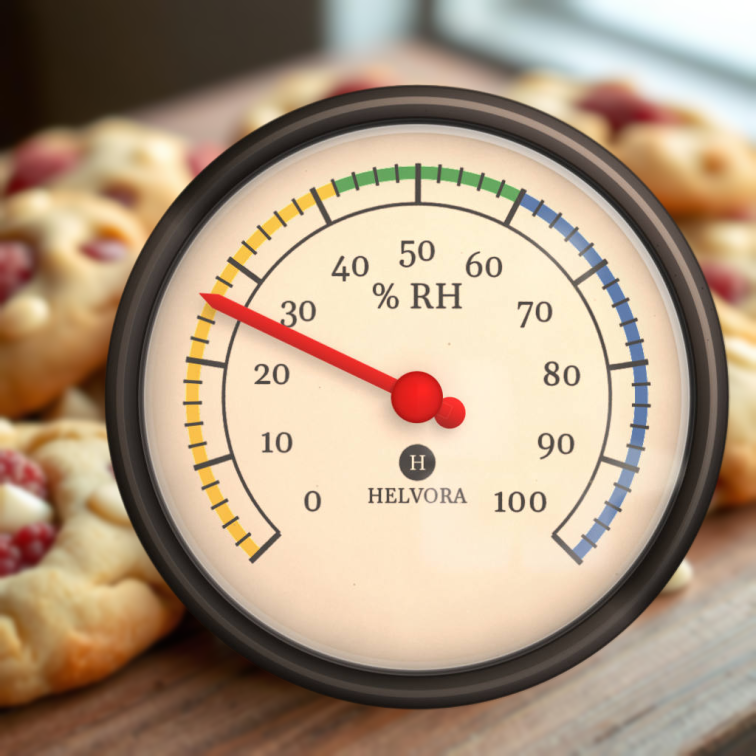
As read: {"value": 26, "unit": "%"}
